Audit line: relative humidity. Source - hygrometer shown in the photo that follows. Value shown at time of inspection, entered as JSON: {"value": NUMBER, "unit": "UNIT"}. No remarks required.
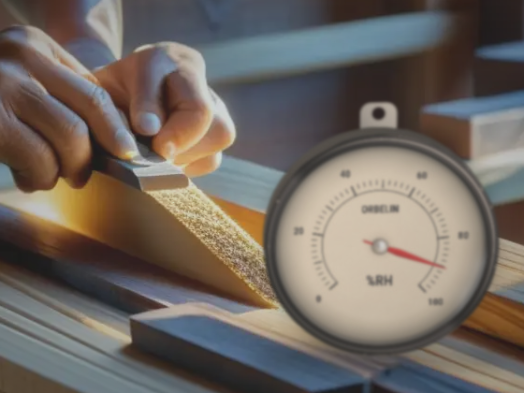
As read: {"value": 90, "unit": "%"}
